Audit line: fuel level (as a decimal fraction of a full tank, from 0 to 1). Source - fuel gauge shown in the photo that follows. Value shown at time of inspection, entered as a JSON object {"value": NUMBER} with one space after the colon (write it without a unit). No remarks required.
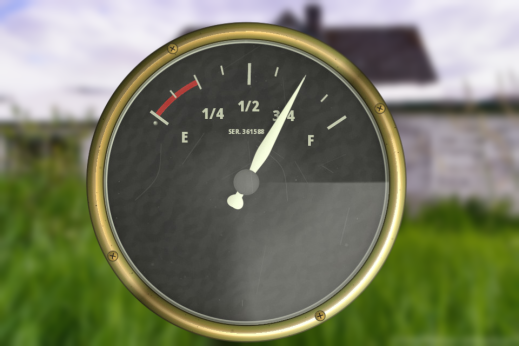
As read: {"value": 0.75}
